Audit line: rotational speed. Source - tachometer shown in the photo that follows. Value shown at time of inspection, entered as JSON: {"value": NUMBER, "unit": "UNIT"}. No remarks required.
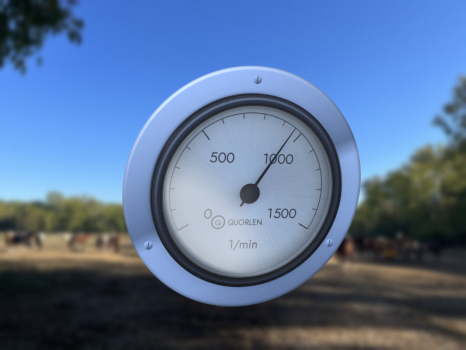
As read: {"value": 950, "unit": "rpm"}
